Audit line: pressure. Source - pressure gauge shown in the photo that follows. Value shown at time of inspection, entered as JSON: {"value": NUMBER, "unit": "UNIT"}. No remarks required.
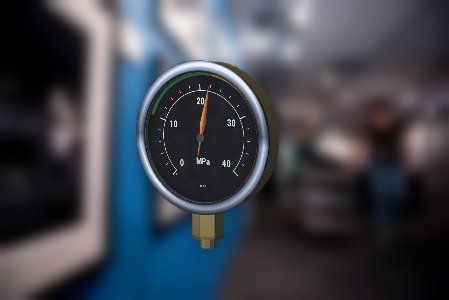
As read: {"value": 22, "unit": "MPa"}
